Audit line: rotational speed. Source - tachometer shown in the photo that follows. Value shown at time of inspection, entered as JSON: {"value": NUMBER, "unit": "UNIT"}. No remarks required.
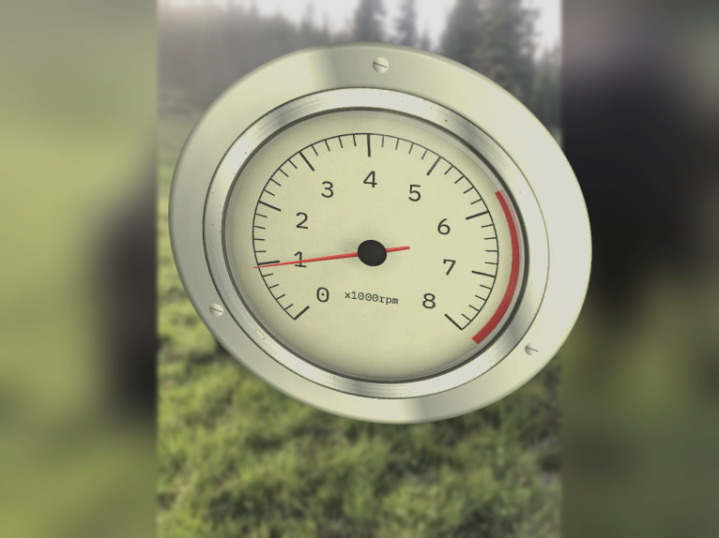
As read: {"value": 1000, "unit": "rpm"}
